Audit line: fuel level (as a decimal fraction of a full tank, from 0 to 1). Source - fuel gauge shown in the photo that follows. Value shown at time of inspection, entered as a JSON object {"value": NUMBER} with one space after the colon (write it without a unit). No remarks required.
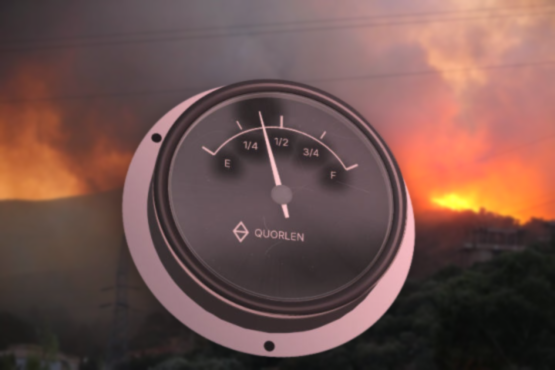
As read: {"value": 0.375}
